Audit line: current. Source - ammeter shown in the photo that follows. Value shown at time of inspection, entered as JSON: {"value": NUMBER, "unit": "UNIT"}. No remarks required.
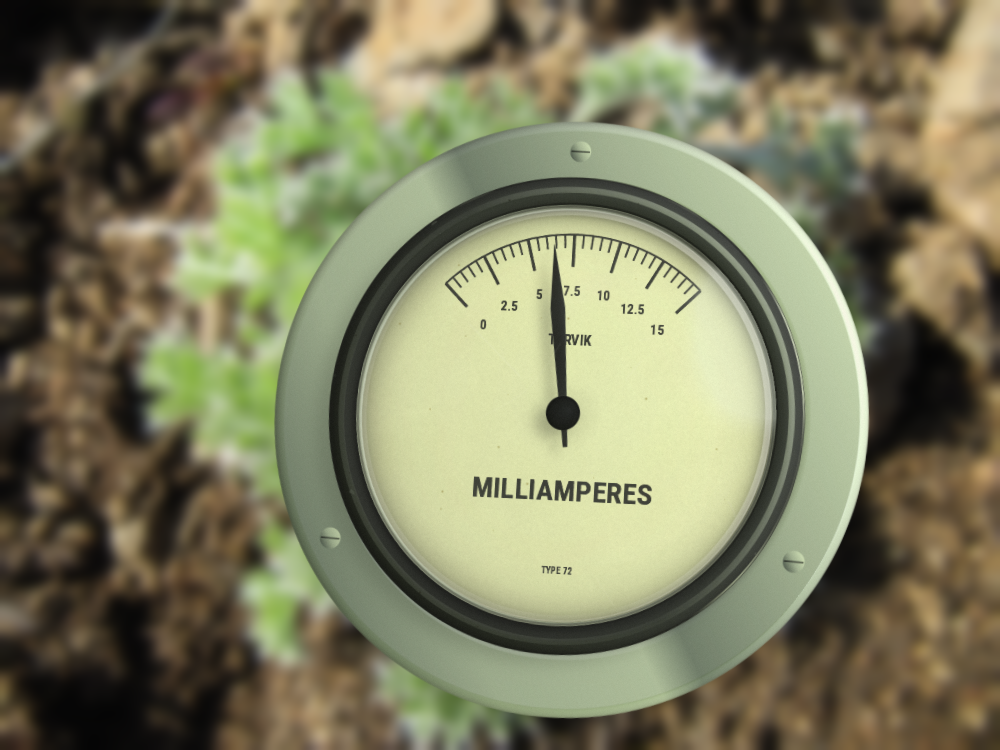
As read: {"value": 6.5, "unit": "mA"}
